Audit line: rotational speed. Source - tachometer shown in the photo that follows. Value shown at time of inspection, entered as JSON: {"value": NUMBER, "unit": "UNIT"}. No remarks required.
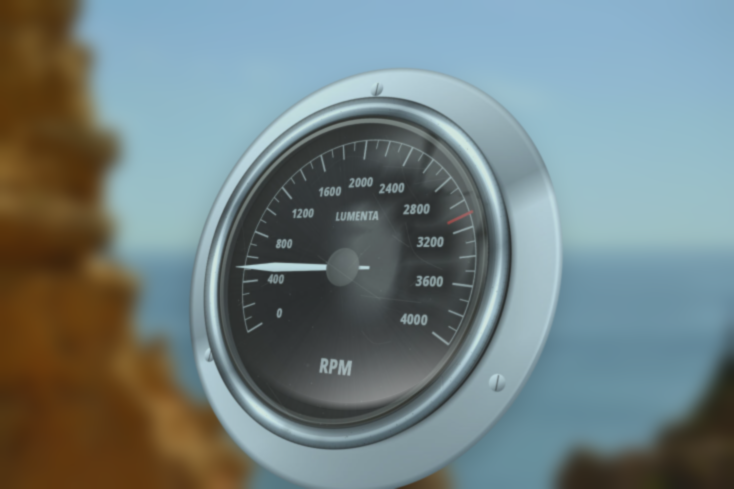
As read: {"value": 500, "unit": "rpm"}
